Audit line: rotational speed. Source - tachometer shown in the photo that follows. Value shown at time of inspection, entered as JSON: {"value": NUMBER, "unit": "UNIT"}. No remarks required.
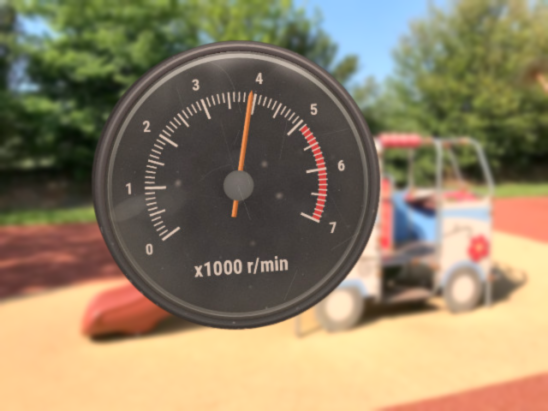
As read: {"value": 3900, "unit": "rpm"}
